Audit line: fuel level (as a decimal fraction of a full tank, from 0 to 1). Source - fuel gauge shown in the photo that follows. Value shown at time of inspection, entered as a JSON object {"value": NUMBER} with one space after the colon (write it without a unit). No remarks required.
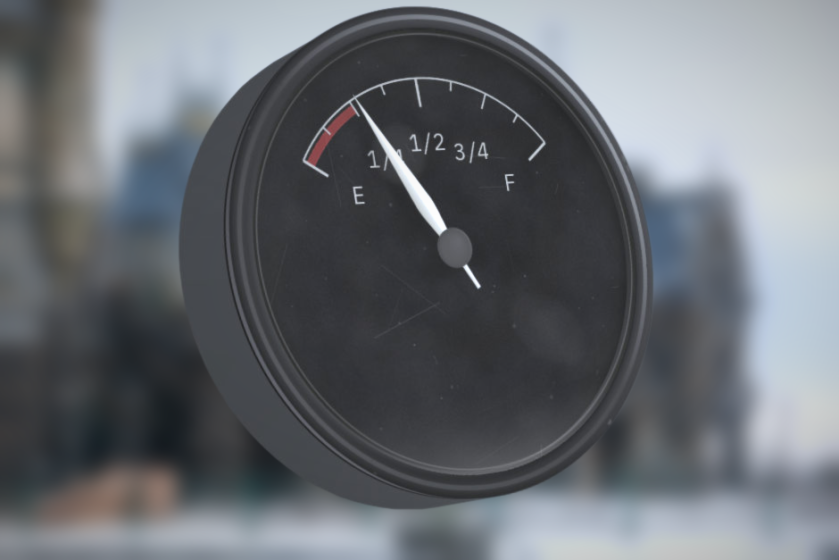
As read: {"value": 0.25}
